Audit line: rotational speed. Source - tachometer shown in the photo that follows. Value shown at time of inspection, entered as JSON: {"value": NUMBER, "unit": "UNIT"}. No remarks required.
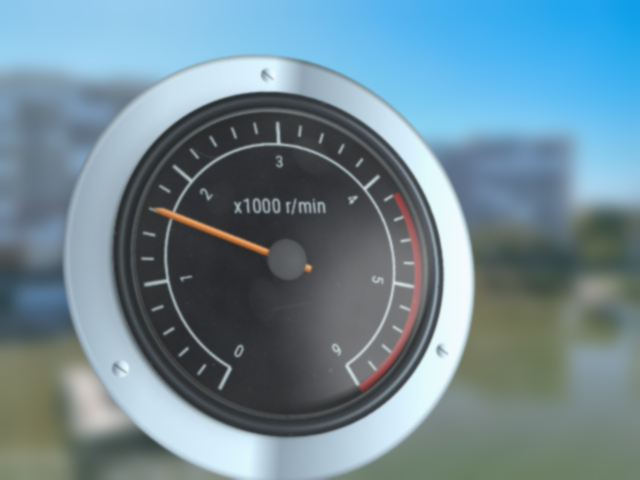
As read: {"value": 1600, "unit": "rpm"}
